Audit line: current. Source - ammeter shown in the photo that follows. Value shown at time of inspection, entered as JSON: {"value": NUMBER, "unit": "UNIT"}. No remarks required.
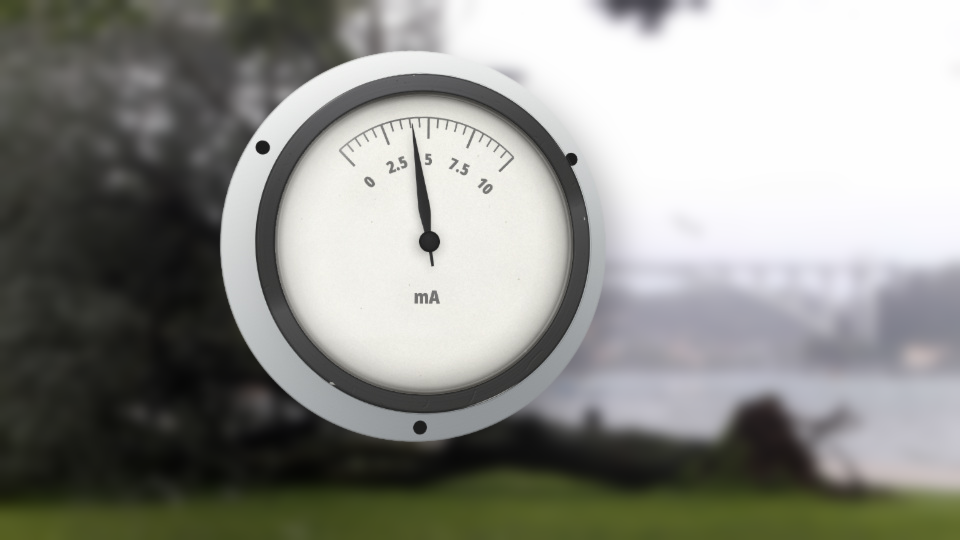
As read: {"value": 4, "unit": "mA"}
